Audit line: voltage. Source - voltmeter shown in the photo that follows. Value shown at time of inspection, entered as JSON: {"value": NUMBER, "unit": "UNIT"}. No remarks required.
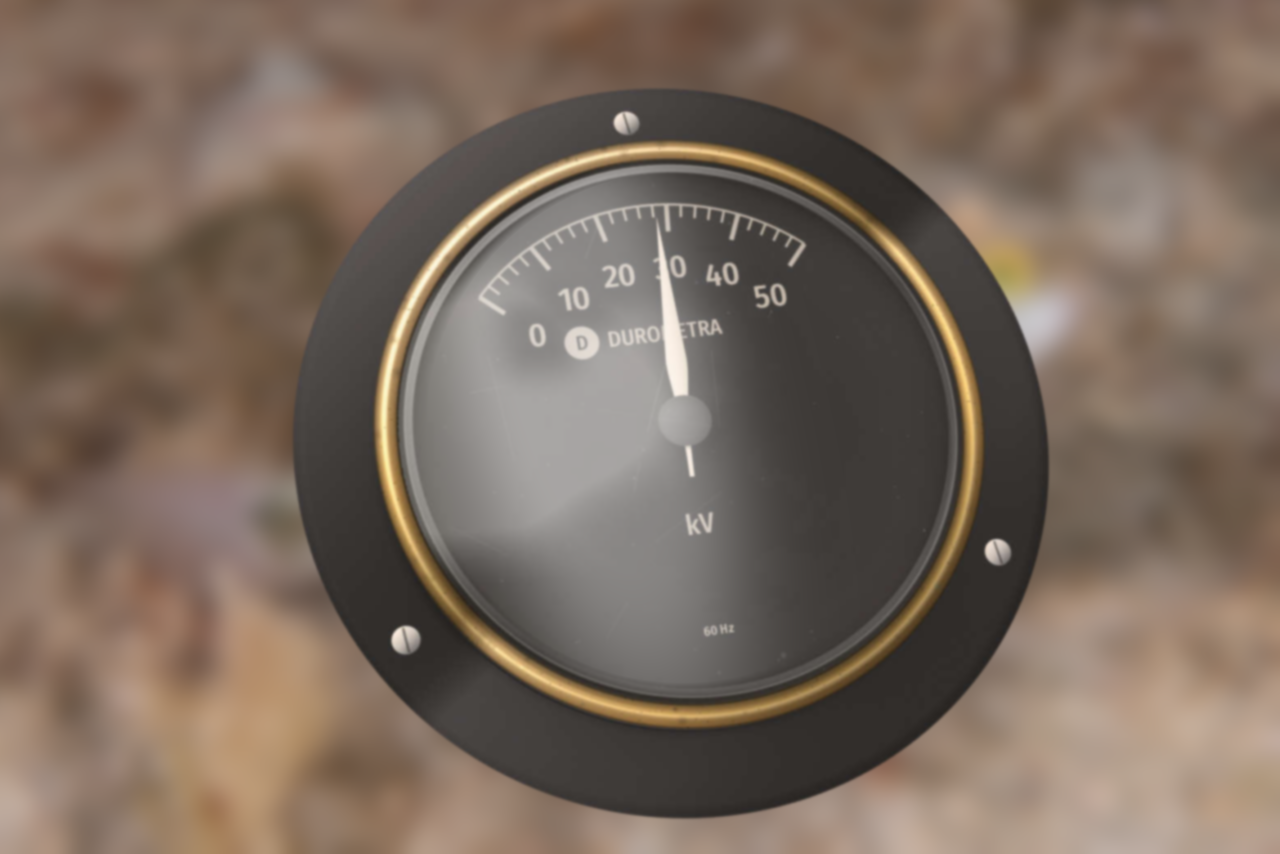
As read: {"value": 28, "unit": "kV"}
